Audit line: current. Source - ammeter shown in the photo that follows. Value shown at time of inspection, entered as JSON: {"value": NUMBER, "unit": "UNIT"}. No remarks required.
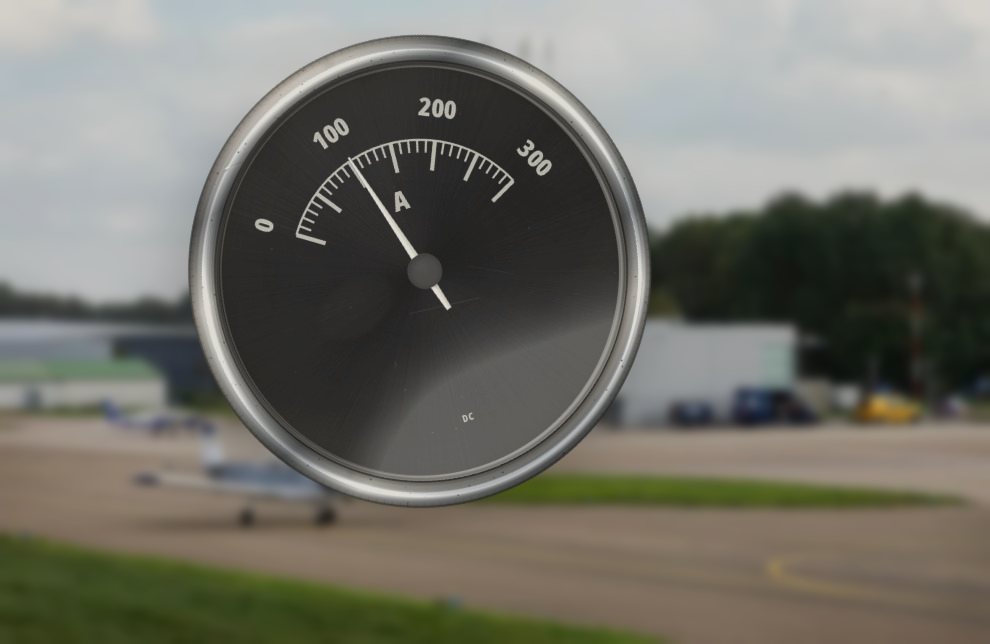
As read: {"value": 100, "unit": "A"}
